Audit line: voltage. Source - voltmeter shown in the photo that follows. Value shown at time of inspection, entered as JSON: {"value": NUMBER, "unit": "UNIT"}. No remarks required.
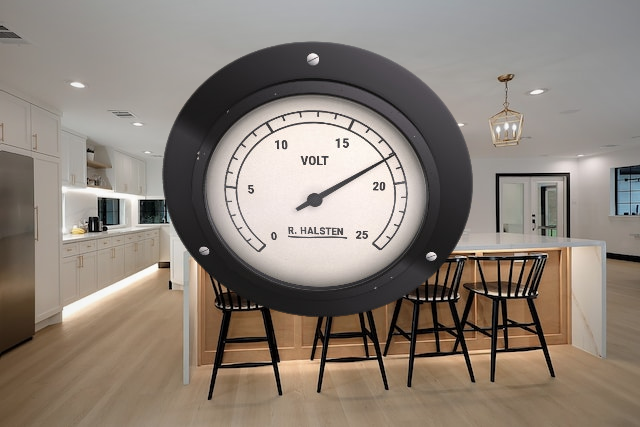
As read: {"value": 18, "unit": "V"}
